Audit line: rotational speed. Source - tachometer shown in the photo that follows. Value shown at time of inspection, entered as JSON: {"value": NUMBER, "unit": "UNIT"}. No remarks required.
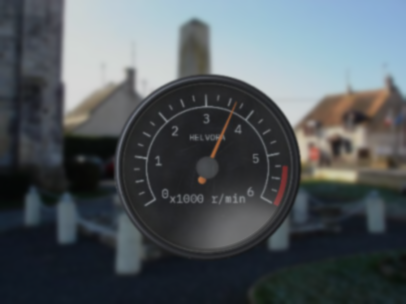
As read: {"value": 3625, "unit": "rpm"}
